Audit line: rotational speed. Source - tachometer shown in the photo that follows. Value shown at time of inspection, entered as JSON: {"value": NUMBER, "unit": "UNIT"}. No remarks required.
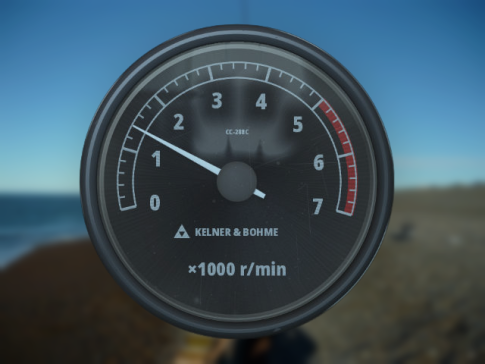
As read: {"value": 1400, "unit": "rpm"}
